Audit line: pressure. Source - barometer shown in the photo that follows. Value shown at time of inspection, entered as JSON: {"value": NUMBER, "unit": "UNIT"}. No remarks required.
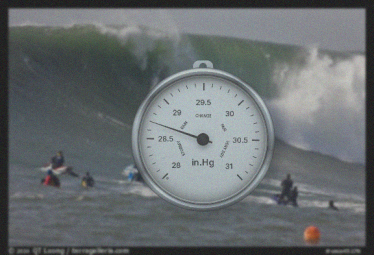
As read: {"value": 28.7, "unit": "inHg"}
